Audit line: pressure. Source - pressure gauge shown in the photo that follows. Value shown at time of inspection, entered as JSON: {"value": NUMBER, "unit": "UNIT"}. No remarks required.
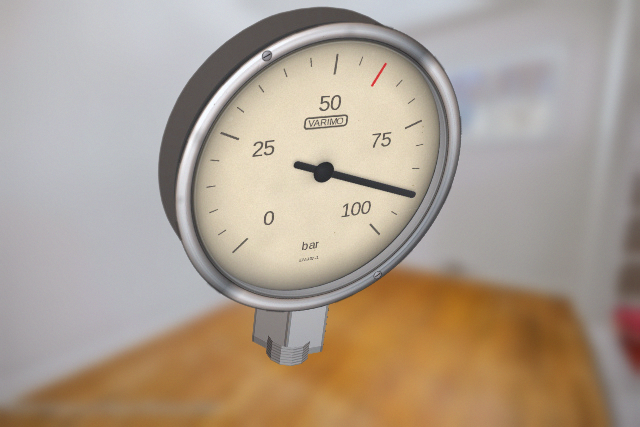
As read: {"value": 90, "unit": "bar"}
